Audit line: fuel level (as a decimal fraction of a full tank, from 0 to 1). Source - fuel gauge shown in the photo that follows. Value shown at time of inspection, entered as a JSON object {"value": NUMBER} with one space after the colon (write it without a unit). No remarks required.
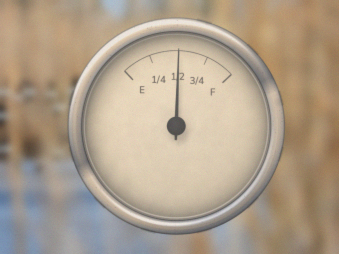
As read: {"value": 0.5}
